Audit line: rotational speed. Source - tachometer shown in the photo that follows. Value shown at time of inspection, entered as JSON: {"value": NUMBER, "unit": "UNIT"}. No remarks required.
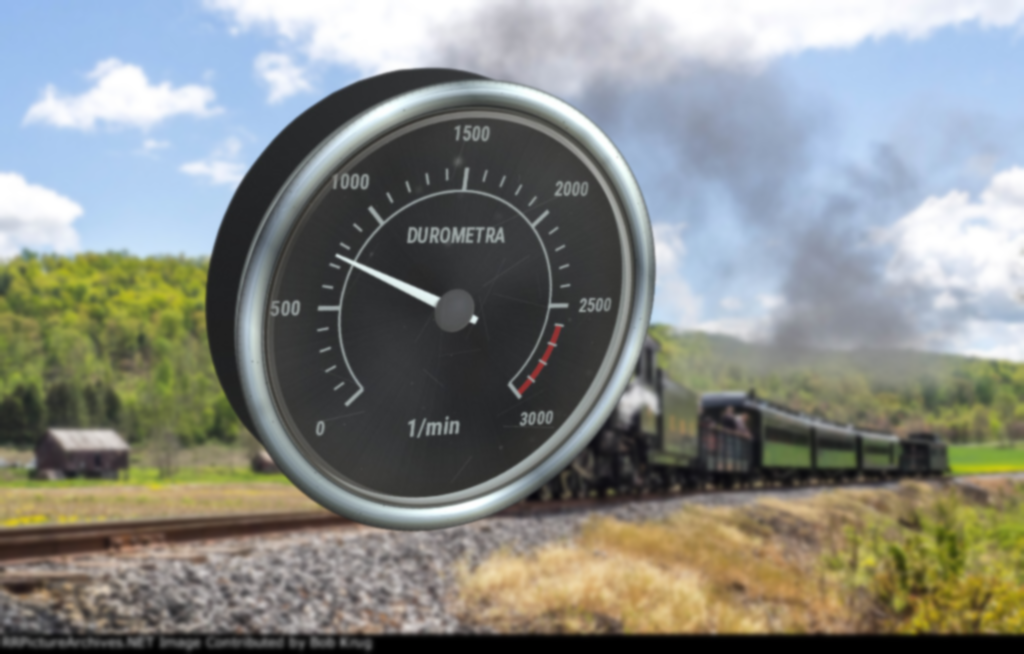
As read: {"value": 750, "unit": "rpm"}
